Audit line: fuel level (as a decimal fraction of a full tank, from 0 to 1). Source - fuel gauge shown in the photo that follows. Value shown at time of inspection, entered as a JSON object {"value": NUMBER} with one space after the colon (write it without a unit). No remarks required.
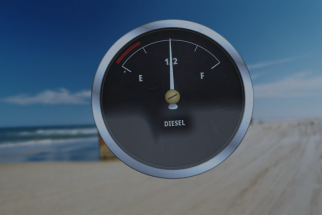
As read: {"value": 0.5}
